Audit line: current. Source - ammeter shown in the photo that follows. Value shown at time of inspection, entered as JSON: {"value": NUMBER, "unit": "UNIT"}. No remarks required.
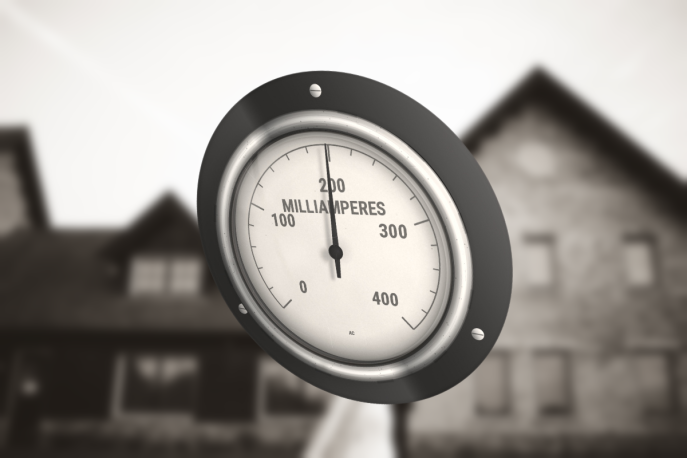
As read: {"value": 200, "unit": "mA"}
